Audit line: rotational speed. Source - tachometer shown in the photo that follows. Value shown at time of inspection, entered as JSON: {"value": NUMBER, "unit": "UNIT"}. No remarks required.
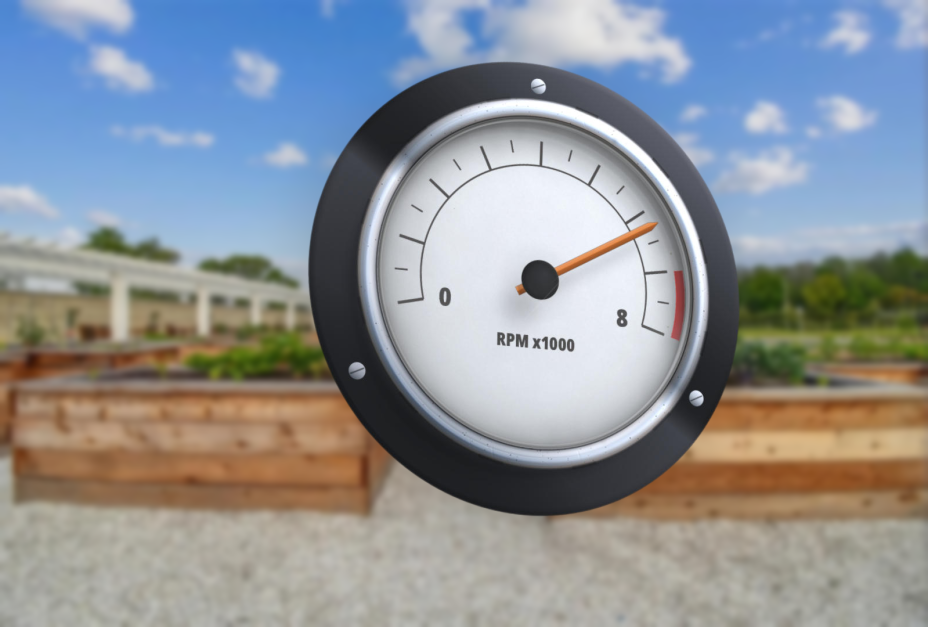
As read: {"value": 6250, "unit": "rpm"}
